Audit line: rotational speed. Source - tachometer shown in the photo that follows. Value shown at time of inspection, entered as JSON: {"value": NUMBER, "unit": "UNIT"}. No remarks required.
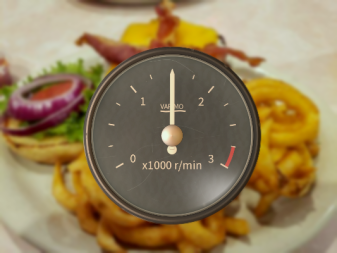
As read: {"value": 1500, "unit": "rpm"}
